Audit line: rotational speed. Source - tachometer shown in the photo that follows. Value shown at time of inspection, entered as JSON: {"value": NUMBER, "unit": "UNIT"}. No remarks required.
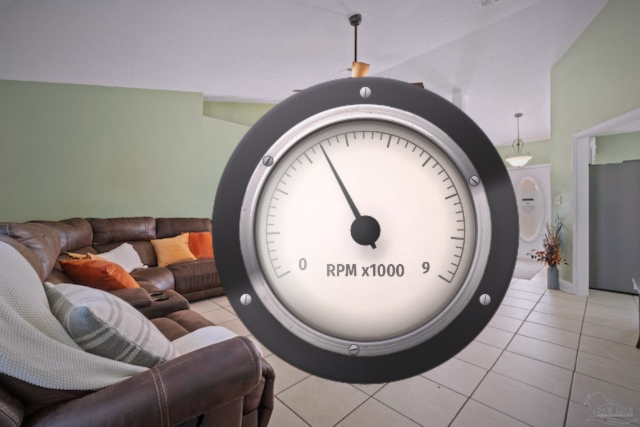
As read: {"value": 3400, "unit": "rpm"}
